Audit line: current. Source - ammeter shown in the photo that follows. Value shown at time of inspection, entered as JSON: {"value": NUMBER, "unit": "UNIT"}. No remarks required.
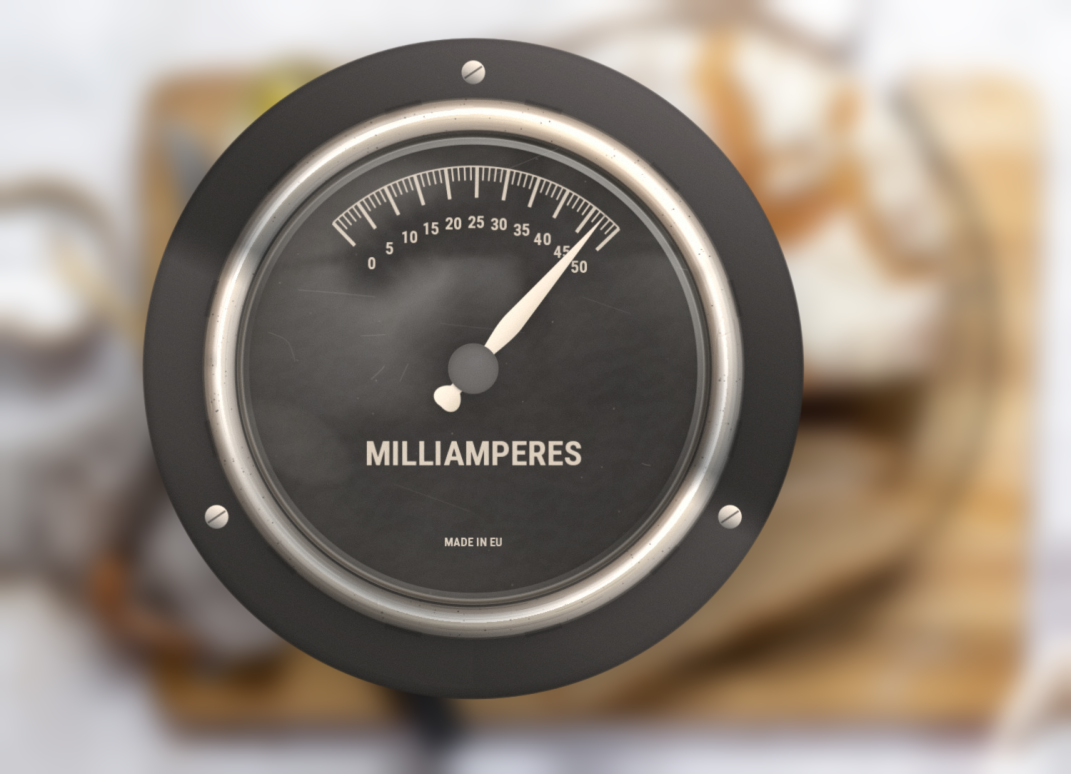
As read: {"value": 47, "unit": "mA"}
